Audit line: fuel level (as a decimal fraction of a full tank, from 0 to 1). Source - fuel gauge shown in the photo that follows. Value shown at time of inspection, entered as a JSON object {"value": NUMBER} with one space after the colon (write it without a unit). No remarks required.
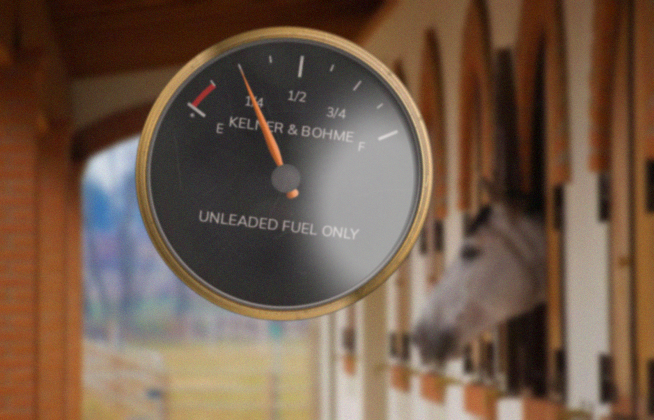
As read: {"value": 0.25}
